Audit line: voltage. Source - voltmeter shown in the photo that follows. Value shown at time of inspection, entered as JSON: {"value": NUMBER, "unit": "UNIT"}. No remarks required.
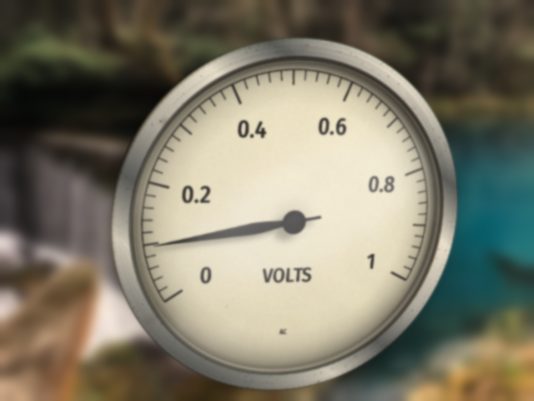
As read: {"value": 0.1, "unit": "V"}
